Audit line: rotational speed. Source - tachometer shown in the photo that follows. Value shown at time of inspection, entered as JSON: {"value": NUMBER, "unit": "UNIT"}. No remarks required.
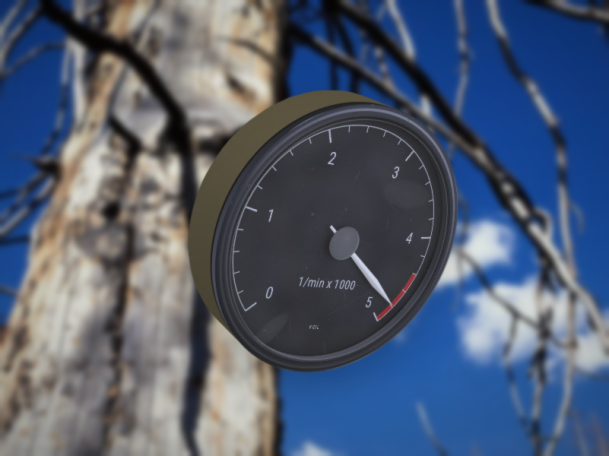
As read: {"value": 4800, "unit": "rpm"}
